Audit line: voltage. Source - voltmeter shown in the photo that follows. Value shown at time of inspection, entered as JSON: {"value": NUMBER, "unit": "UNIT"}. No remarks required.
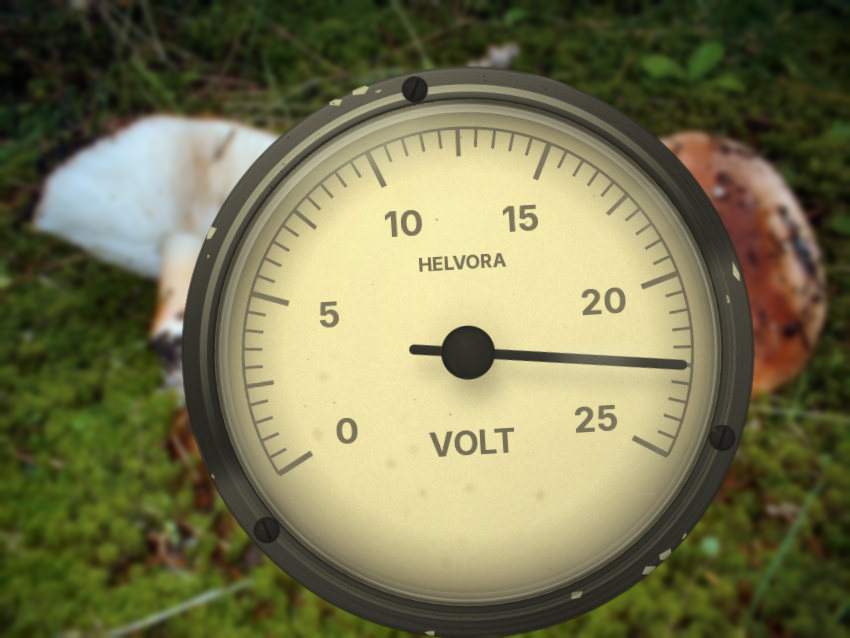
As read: {"value": 22.5, "unit": "V"}
